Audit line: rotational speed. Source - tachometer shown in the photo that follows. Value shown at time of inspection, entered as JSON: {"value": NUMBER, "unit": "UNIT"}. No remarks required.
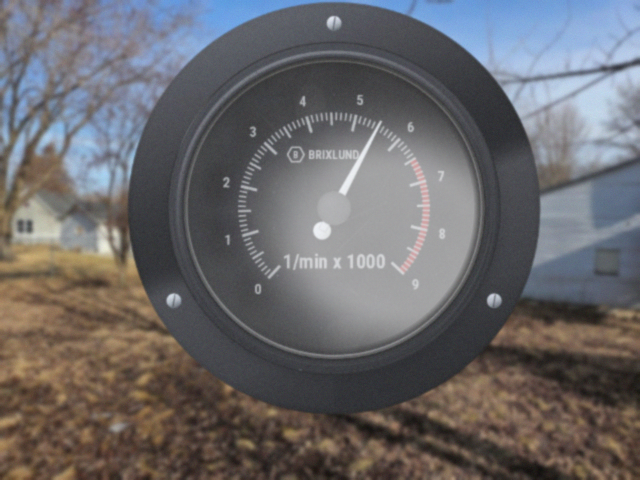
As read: {"value": 5500, "unit": "rpm"}
